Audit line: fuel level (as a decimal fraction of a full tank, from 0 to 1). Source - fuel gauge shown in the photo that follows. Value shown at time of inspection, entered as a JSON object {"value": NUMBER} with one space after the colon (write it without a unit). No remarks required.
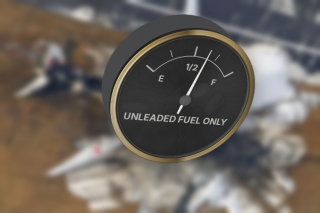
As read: {"value": 0.625}
